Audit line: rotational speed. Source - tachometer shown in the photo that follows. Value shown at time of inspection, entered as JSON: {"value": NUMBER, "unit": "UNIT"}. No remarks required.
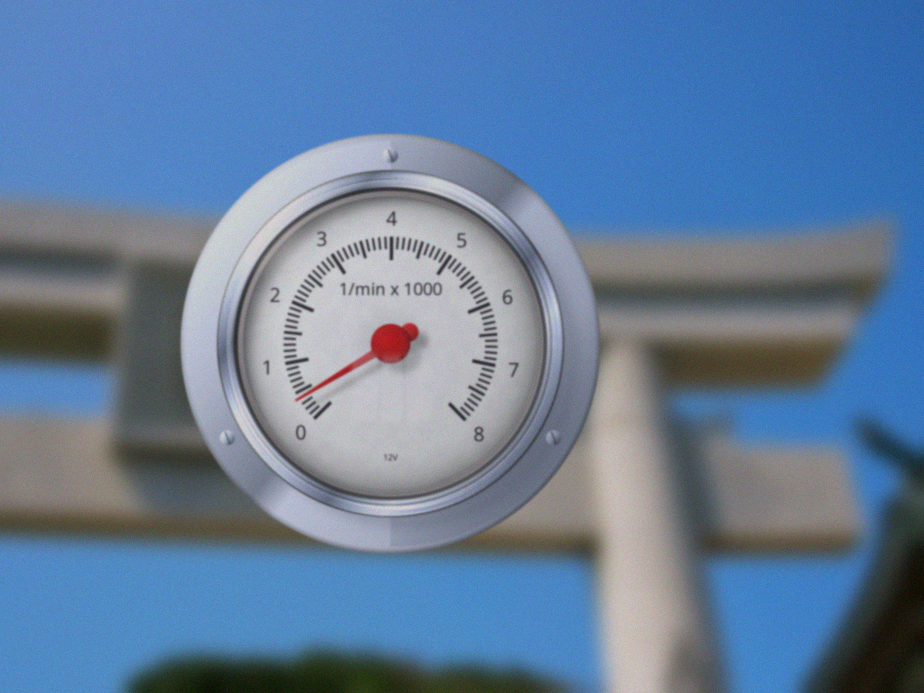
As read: {"value": 400, "unit": "rpm"}
